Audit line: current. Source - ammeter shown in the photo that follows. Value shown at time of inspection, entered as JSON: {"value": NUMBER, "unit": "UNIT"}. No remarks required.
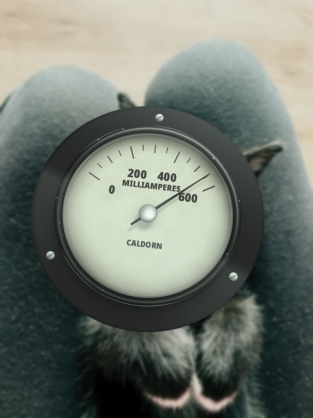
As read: {"value": 550, "unit": "mA"}
